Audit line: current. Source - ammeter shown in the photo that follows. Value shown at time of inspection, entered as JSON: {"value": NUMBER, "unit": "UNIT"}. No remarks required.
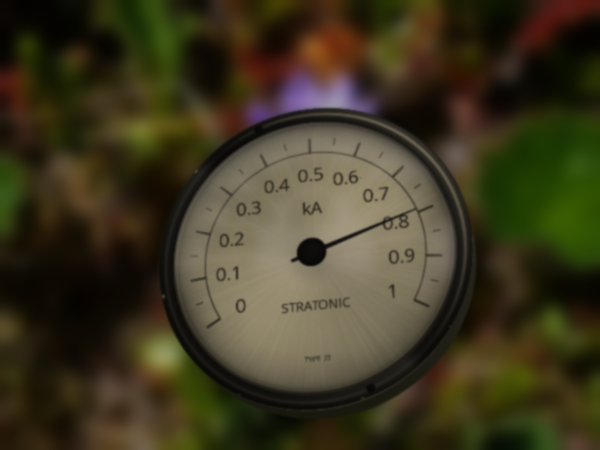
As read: {"value": 0.8, "unit": "kA"}
